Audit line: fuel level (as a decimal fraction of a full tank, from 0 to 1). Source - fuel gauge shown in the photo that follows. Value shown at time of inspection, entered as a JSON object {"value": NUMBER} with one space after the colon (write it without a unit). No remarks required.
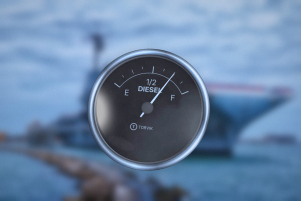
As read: {"value": 0.75}
